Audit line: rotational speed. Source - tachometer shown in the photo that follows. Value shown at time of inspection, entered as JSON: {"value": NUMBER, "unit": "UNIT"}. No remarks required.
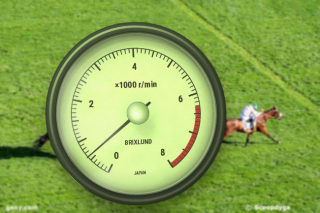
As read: {"value": 600, "unit": "rpm"}
